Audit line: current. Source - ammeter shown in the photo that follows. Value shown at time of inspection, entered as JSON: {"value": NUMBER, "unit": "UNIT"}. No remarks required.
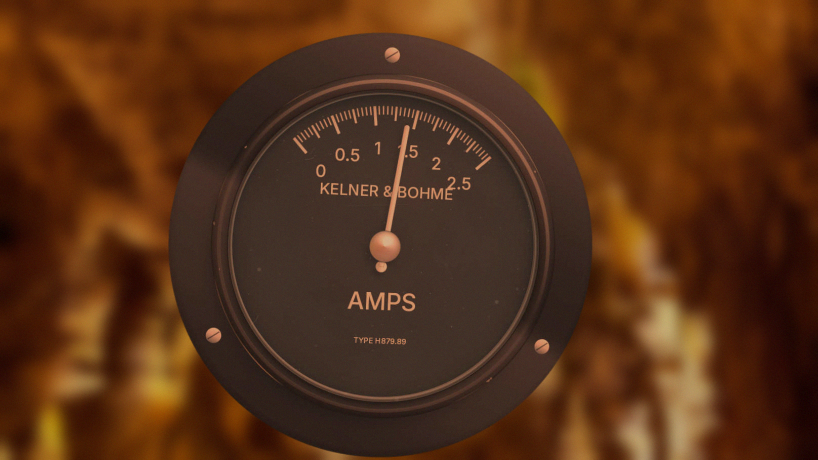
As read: {"value": 1.4, "unit": "A"}
